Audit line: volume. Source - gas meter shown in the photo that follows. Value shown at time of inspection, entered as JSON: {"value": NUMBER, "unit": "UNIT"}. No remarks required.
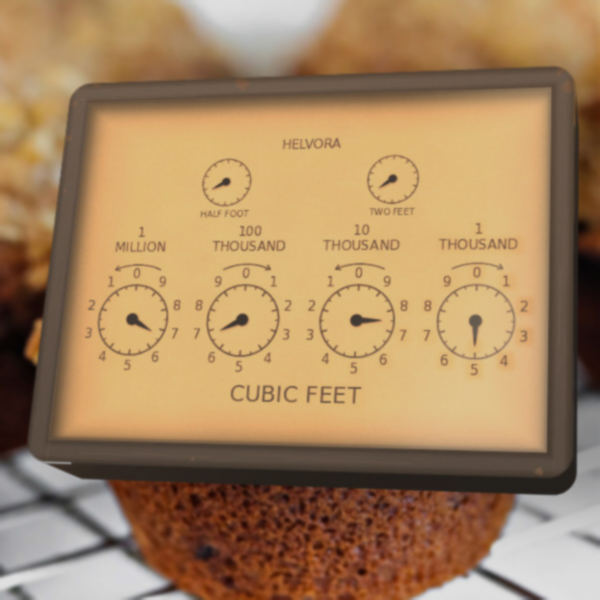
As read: {"value": 667500, "unit": "ft³"}
